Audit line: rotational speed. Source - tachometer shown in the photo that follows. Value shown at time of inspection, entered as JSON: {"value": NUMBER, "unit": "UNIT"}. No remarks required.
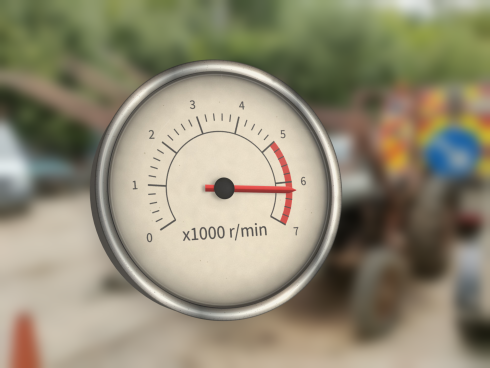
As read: {"value": 6200, "unit": "rpm"}
